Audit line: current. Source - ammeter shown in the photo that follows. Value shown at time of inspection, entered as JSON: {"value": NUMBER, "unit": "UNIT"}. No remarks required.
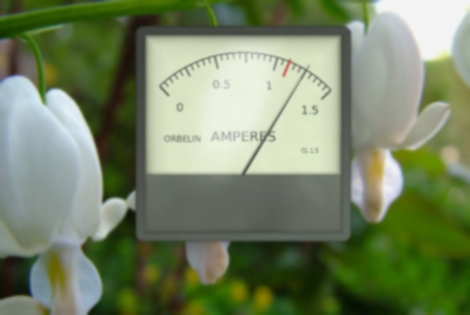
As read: {"value": 1.25, "unit": "A"}
